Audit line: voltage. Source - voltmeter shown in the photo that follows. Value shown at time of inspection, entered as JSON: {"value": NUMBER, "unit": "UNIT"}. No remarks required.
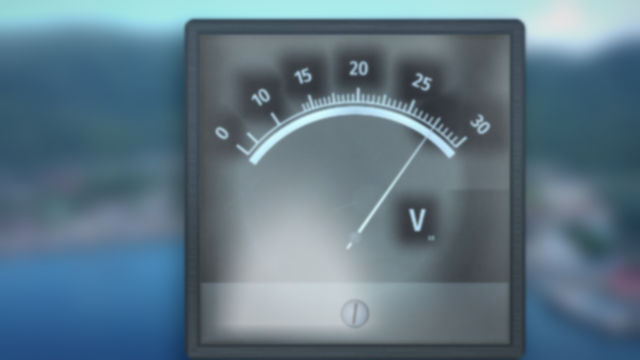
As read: {"value": 27.5, "unit": "V"}
